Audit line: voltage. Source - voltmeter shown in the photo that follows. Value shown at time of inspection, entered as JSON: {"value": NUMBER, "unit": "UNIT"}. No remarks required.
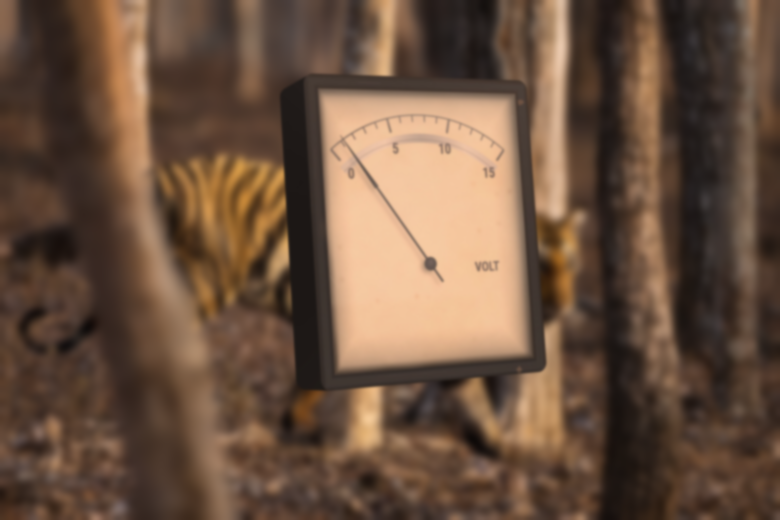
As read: {"value": 1, "unit": "V"}
